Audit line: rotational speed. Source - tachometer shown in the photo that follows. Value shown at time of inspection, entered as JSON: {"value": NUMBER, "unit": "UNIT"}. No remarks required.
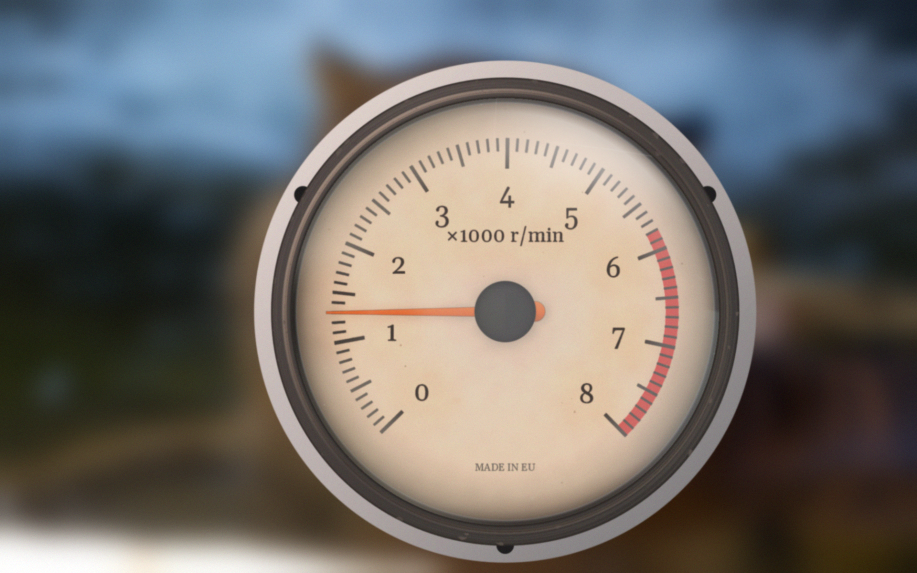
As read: {"value": 1300, "unit": "rpm"}
